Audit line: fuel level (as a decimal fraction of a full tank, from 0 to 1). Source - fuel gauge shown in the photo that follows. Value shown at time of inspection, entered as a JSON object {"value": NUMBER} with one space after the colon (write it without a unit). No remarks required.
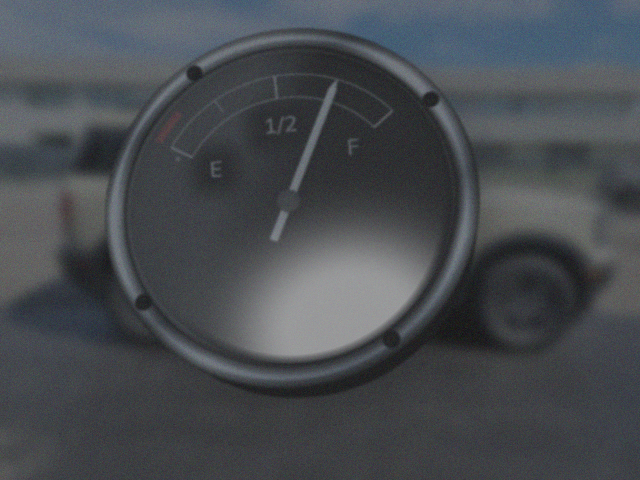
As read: {"value": 0.75}
